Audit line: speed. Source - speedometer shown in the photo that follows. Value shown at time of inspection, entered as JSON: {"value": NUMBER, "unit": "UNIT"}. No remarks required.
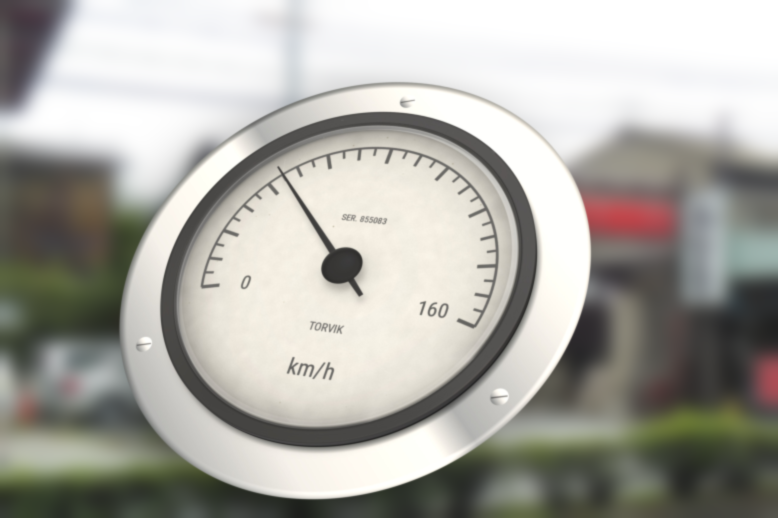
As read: {"value": 45, "unit": "km/h"}
